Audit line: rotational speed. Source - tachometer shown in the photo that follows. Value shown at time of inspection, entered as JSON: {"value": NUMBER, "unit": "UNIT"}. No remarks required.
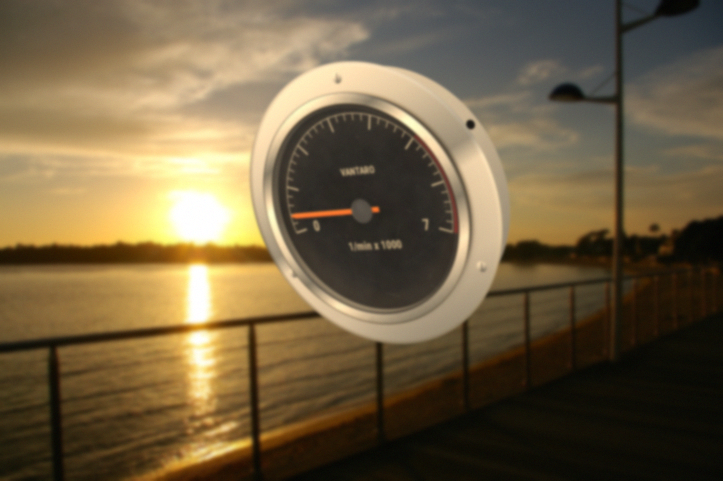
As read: {"value": 400, "unit": "rpm"}
